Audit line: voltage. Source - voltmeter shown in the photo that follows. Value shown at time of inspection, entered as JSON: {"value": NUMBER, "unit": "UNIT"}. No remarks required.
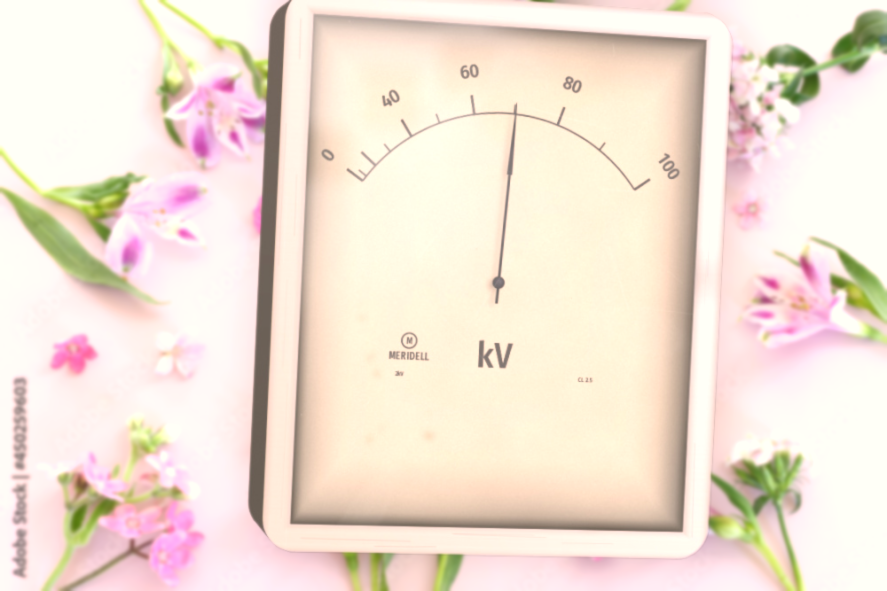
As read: {"value": 70, "unit": "kV"}
